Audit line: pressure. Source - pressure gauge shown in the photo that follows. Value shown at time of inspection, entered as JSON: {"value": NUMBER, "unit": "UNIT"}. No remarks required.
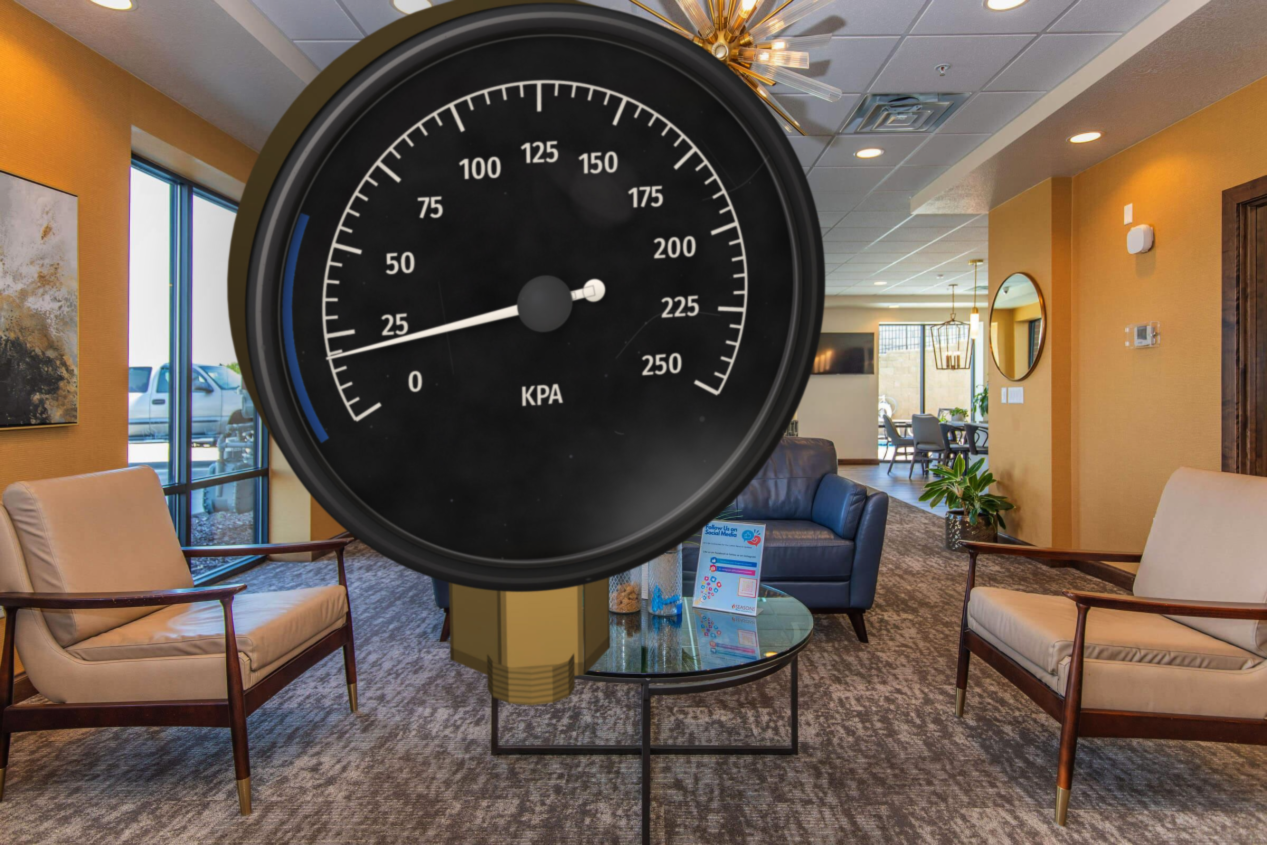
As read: {"value": 20, "unit": "kPa"}
